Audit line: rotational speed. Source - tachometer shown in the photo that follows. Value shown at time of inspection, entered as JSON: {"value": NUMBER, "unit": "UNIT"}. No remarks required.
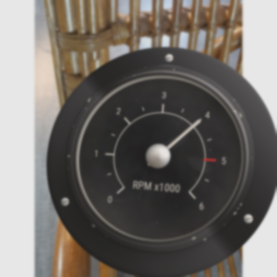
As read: {"value": 4000, "unit": "rpm"}
